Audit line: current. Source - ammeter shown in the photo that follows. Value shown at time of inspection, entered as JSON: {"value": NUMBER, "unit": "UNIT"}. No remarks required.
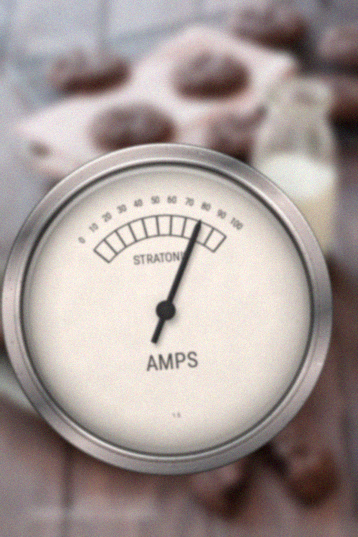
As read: {"value": 80, "unit": "A"}
